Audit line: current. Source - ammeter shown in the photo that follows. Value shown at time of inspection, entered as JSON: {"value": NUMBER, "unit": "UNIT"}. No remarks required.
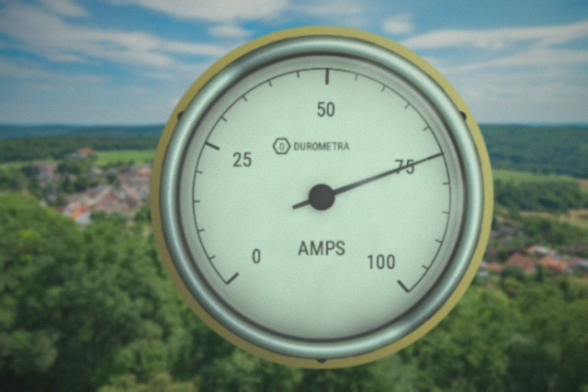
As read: {"value": 75, "unit": "A"}
